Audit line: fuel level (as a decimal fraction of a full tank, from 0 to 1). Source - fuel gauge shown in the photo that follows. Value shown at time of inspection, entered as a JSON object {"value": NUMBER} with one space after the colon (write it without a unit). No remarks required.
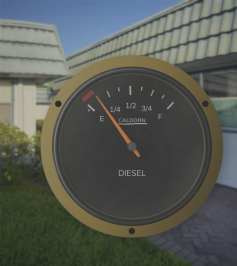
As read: {"value": 0.125}
